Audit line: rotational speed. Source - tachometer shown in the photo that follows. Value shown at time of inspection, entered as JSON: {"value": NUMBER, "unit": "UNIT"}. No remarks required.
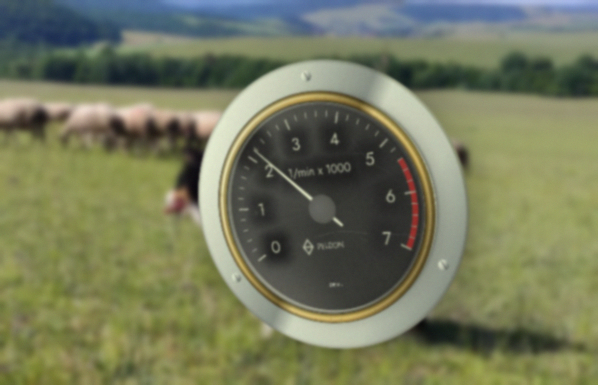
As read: {"value": 2200, "unit": "rpm"}
